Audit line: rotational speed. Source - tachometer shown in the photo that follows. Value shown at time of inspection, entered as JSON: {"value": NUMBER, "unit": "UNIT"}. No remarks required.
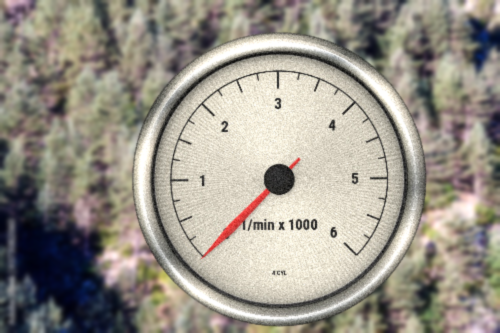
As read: {"value": 0, "unit": "rpm"}
